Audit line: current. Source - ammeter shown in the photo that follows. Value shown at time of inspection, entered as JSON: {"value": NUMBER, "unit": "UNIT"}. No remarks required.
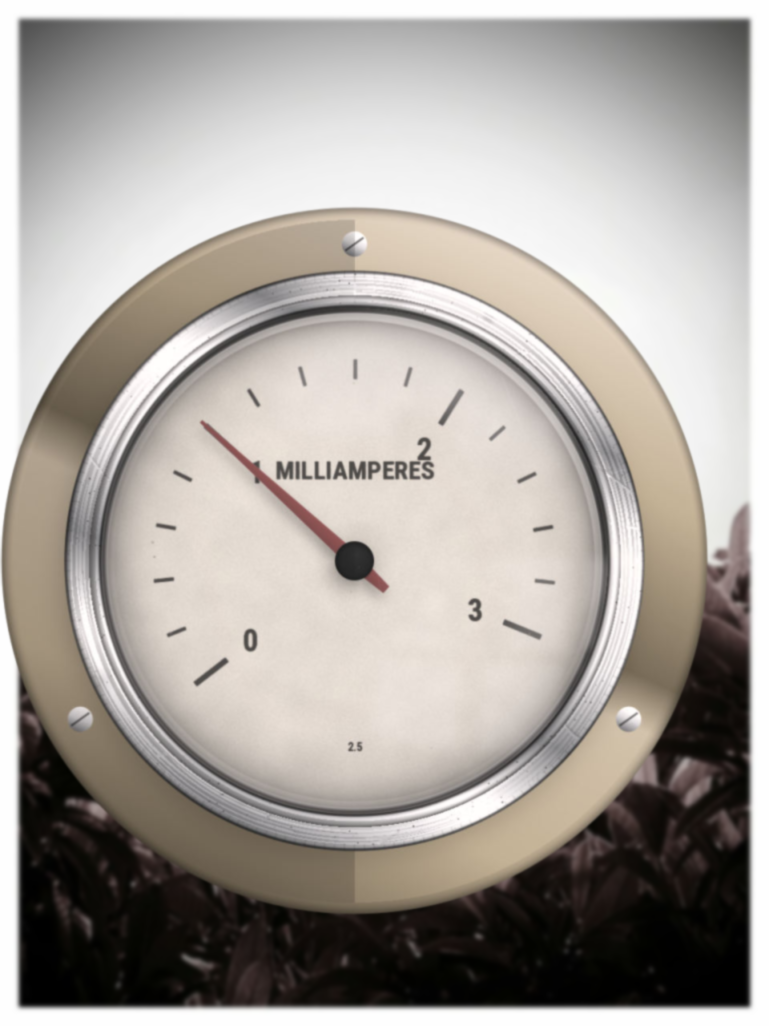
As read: {"value": 1, "unit": "mA"}
